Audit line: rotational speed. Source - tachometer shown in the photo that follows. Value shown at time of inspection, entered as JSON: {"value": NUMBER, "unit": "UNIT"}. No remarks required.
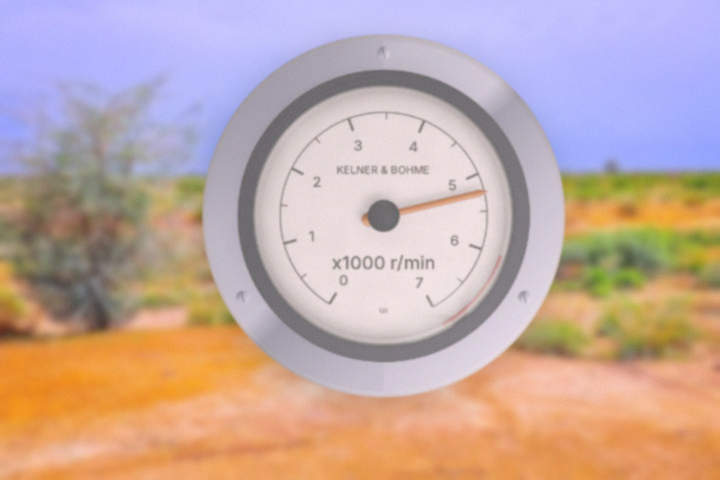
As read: {"value": 5250, "unit": "rpm"}
